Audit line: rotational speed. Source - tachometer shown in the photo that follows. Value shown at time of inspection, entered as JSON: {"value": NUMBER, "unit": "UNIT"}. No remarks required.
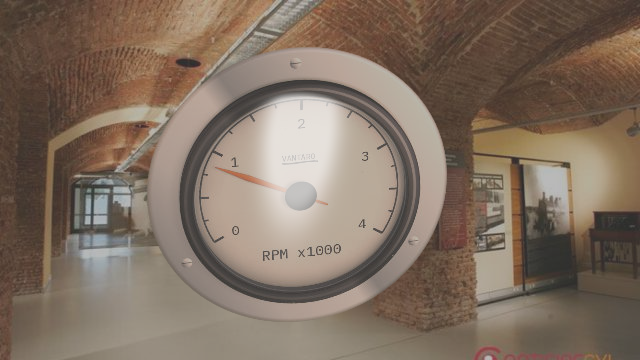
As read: {"value": 875, "unit": "rpm"}
